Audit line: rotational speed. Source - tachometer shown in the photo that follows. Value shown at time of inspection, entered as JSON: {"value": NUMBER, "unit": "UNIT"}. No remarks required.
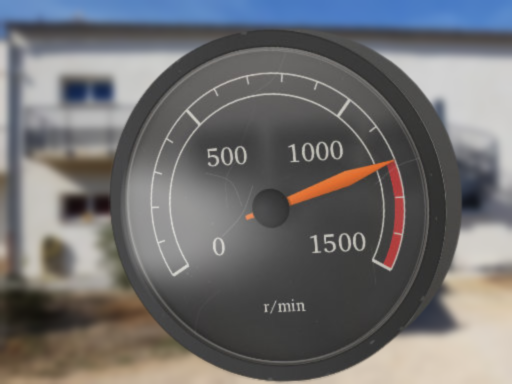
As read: {"value": 1200, "unit": "rpm"}
